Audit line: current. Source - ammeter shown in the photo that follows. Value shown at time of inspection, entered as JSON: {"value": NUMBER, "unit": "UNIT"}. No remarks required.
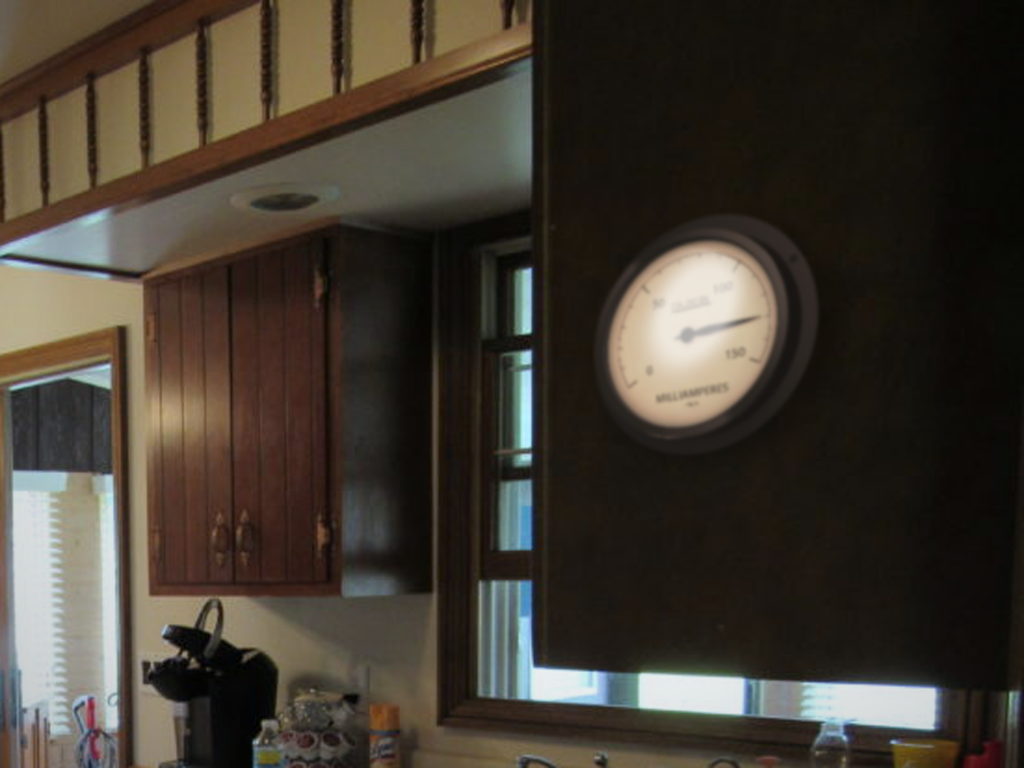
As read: {"value": 130, "unit": "mA"}
